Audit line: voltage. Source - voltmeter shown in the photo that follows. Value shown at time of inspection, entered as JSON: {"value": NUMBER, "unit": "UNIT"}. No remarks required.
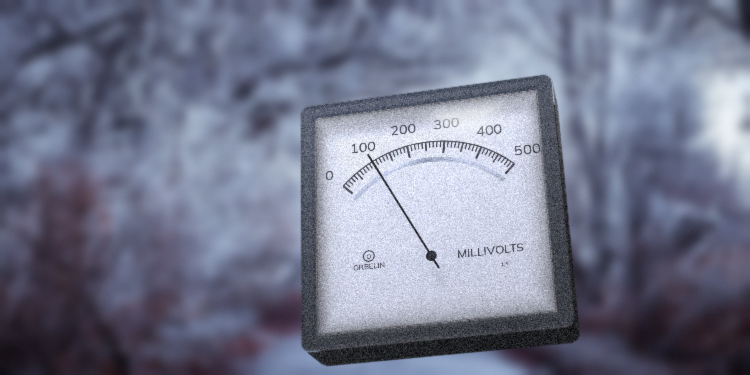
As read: {"value": 100, "unit": "mV"}
